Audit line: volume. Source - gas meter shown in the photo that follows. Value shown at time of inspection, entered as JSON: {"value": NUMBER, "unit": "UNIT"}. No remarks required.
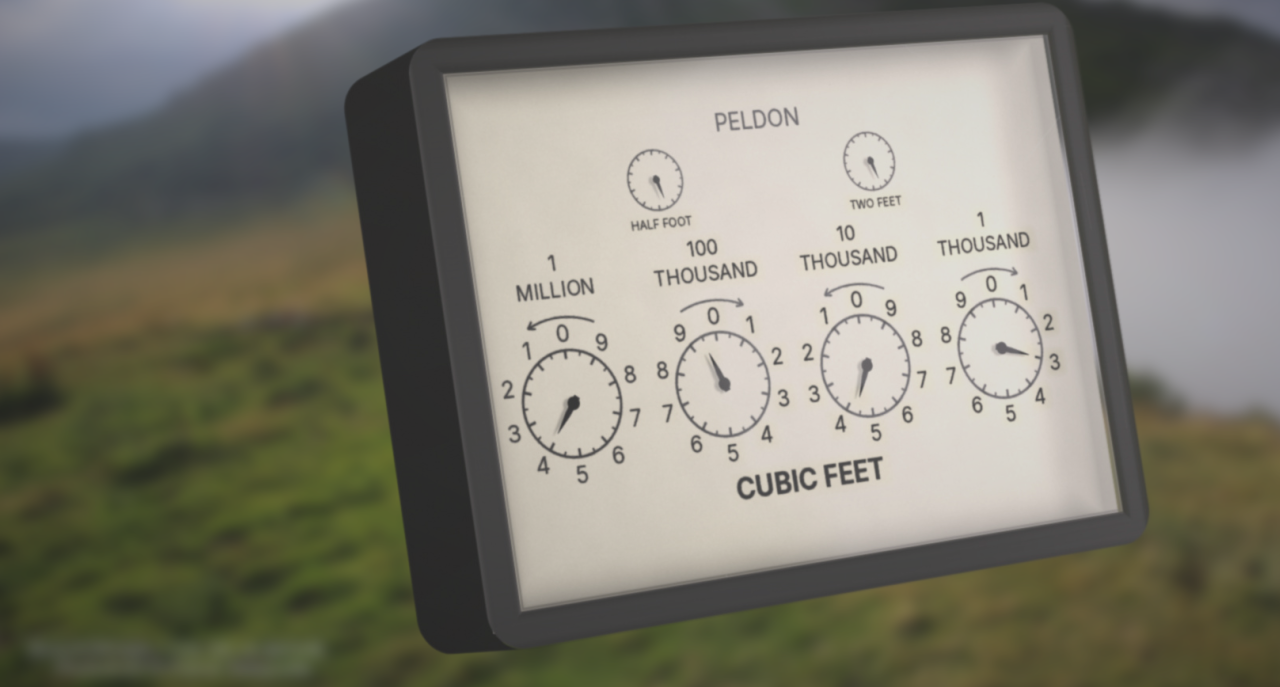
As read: {"value": 394300, "unit": "ft³"}
